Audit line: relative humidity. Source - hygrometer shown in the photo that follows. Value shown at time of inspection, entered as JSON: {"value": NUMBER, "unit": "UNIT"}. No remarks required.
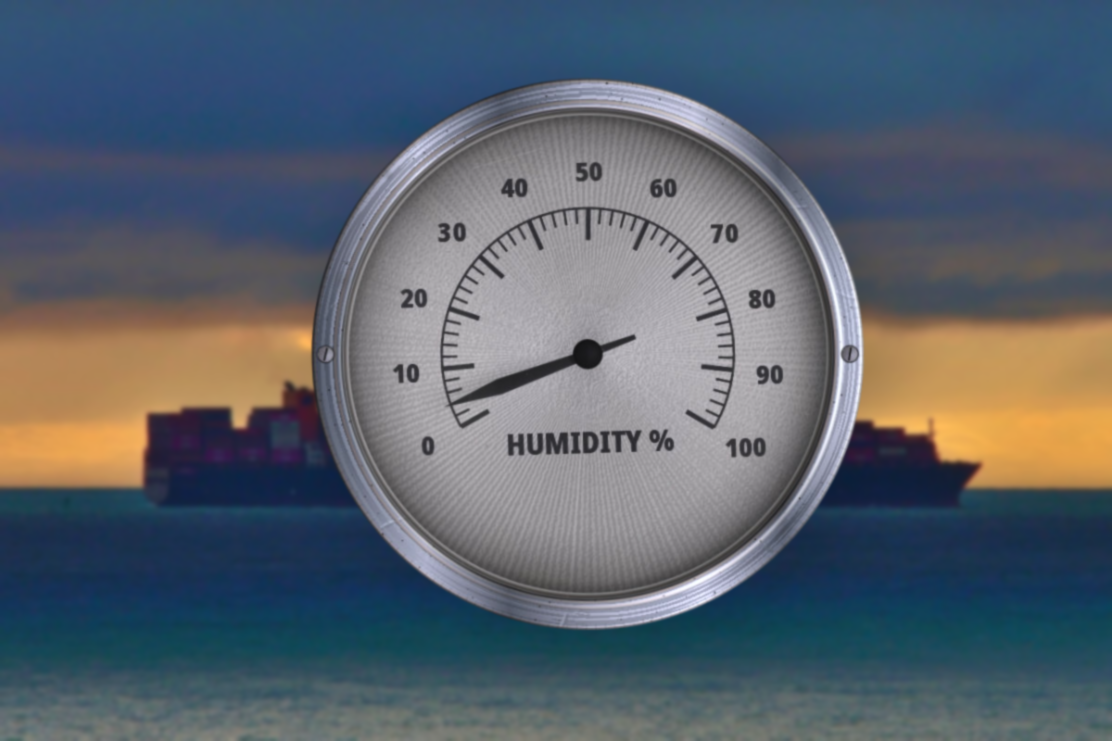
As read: {"value": 4, "unit": "%"}
